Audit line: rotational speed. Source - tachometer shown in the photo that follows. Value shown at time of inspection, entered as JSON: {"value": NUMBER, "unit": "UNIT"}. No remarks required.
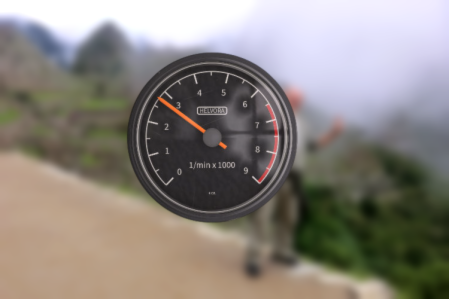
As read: {"value": 2750, "unit": "rpm"}
